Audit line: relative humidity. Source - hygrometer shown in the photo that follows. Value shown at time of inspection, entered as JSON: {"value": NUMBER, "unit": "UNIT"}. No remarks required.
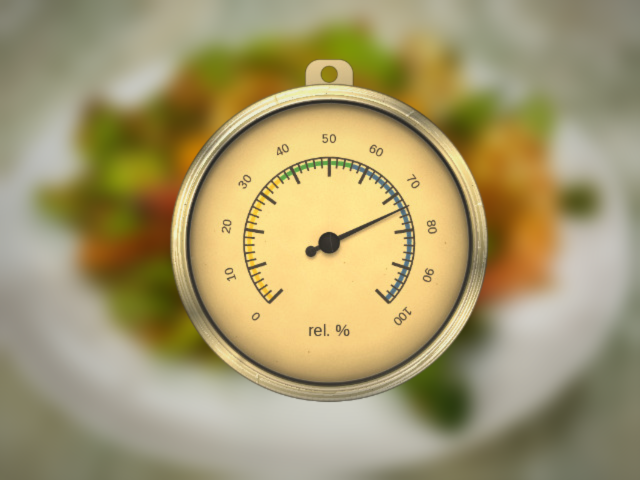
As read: {"value": 74, "unit": "%"}
